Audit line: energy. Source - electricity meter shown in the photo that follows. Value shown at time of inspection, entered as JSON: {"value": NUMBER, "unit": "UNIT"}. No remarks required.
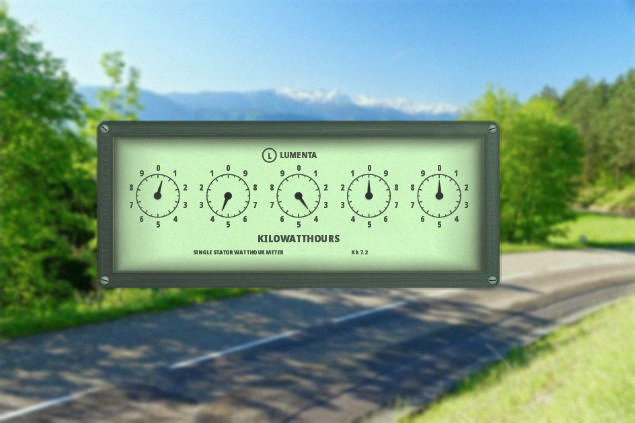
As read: {"value": 4400, "unit": "kWh"}
